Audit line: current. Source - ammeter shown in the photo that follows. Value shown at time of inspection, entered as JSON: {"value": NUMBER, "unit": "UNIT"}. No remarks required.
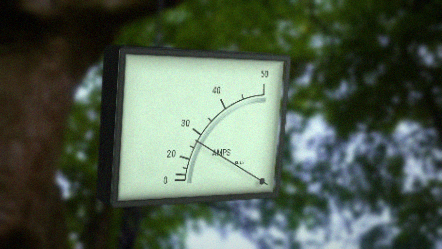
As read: {"value": 27.5, "unit": "A"}
